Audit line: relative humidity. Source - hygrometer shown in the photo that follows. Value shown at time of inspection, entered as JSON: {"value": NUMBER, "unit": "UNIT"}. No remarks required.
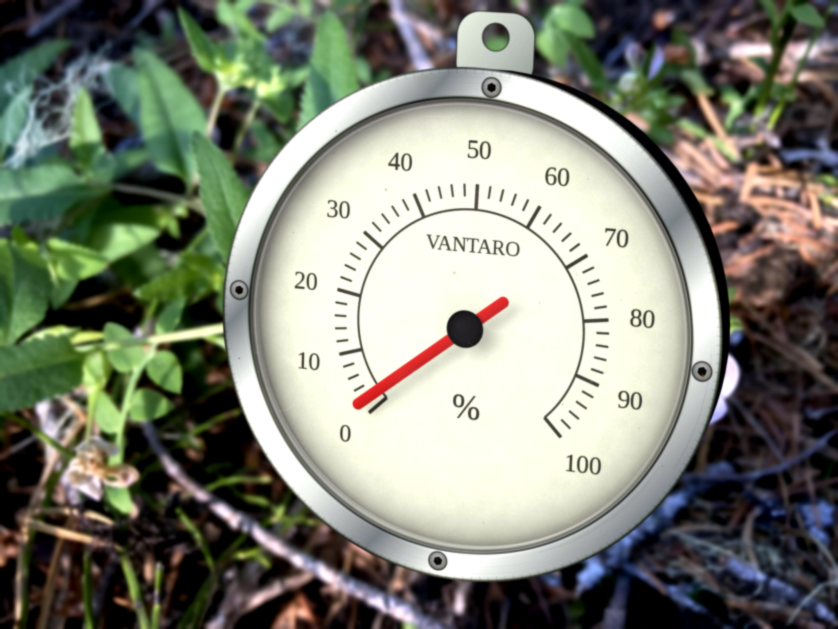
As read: {"value": 2, "unit": "%"}
